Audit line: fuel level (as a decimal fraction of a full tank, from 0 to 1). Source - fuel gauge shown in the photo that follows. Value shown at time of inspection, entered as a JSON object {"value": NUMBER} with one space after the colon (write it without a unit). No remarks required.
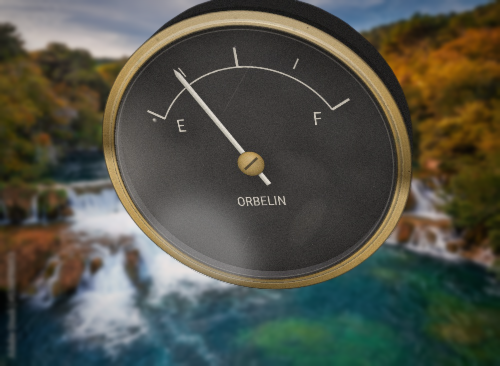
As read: {"value": 0.25}
